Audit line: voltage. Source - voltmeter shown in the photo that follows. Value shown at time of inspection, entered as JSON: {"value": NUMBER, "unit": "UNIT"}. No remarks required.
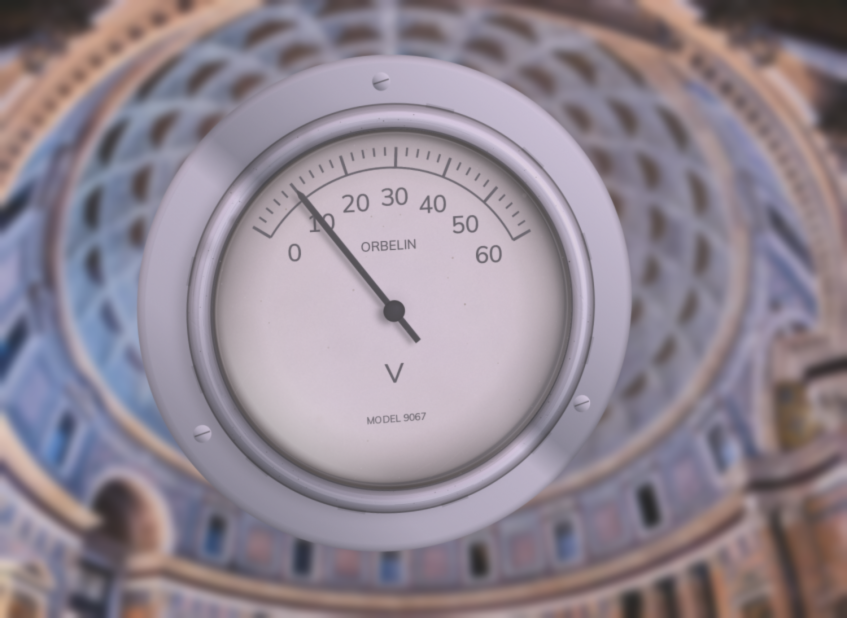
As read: {"value": 10, "unit": "V"}
